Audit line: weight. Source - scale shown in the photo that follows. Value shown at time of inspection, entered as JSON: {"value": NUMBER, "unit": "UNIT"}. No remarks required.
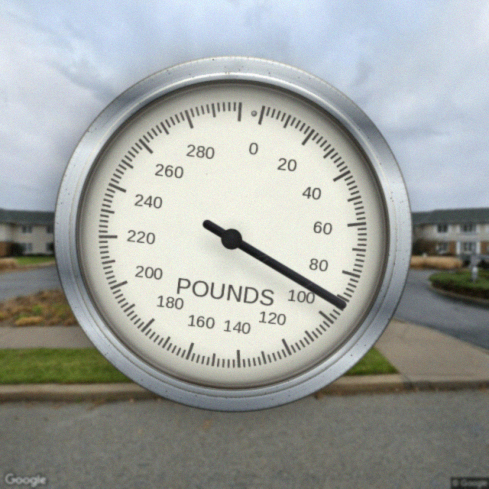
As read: {"value": 92, "unit": "lb"}
